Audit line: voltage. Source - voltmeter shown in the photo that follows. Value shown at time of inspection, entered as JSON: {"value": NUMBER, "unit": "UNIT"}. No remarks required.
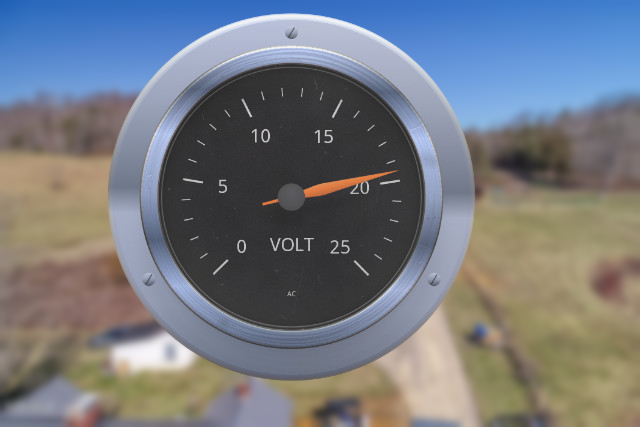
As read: {"value": 19.5, "unit": "V"}
